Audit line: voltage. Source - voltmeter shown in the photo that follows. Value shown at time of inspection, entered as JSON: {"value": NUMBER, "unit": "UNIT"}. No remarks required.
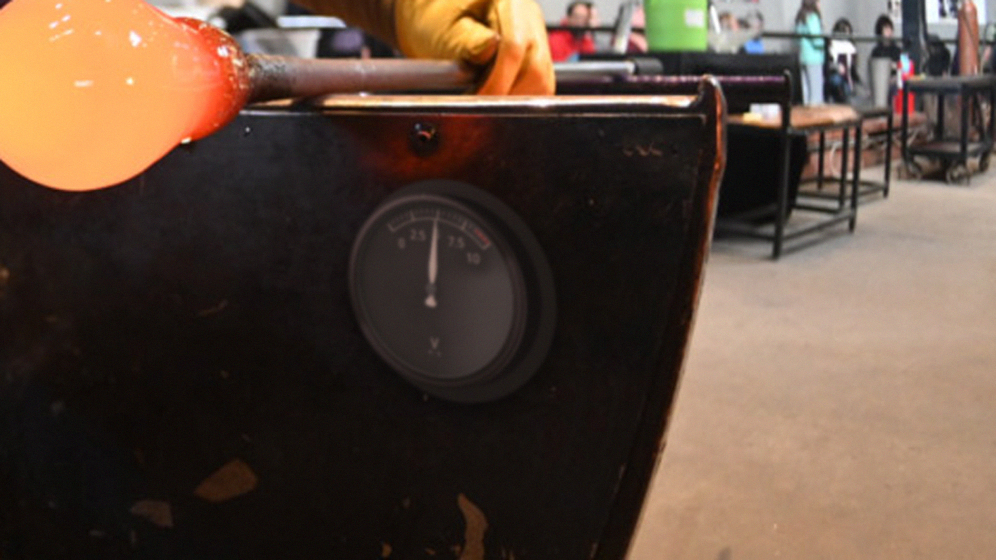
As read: {"value": 5, "unit": "V"}
